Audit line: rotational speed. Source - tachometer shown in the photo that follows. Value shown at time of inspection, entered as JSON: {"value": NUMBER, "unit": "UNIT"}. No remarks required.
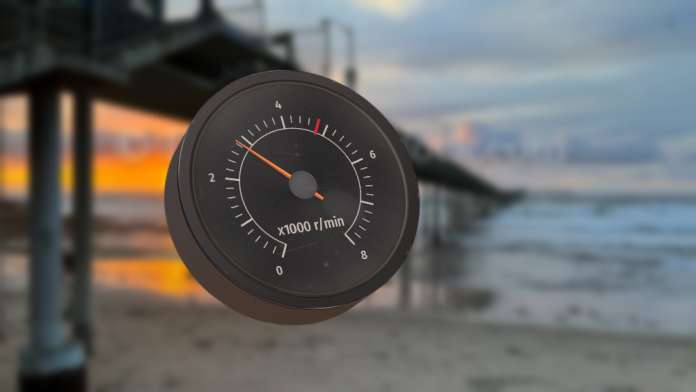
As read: {"value": 2800, "unit": "rpm"}
